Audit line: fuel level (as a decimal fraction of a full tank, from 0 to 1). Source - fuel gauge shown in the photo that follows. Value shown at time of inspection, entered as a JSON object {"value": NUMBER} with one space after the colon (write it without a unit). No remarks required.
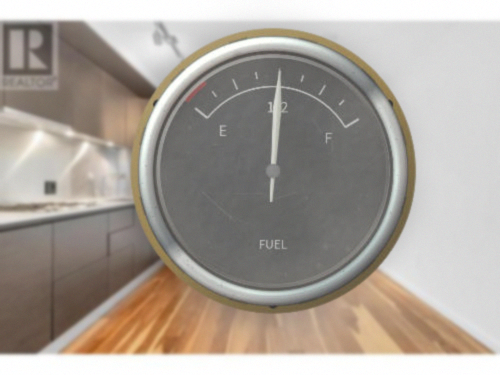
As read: {"value": 0.5}
